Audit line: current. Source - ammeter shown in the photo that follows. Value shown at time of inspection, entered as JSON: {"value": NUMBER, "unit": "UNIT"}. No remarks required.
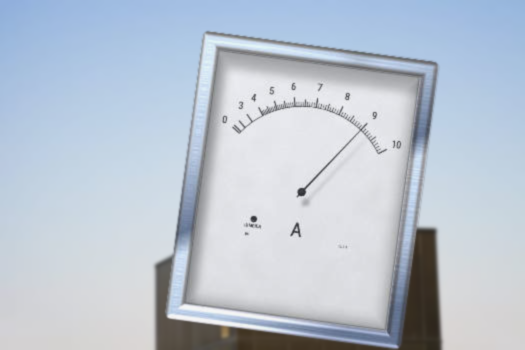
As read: {"value": 9, "unit": "A"}
